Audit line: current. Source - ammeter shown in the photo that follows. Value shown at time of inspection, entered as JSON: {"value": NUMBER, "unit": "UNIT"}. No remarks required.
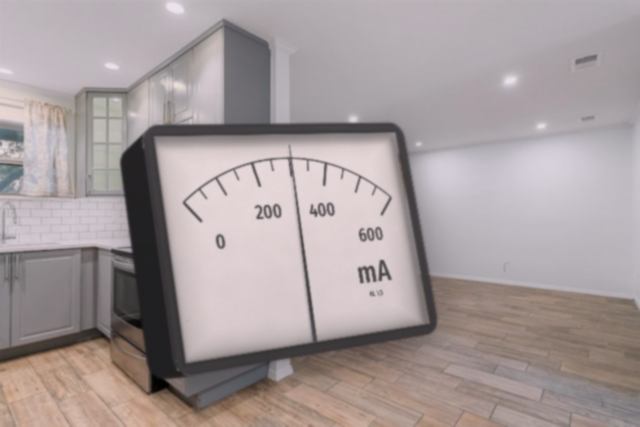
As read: {"value": 300, "unit": "mA"}
